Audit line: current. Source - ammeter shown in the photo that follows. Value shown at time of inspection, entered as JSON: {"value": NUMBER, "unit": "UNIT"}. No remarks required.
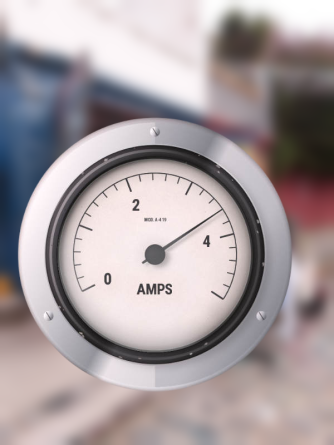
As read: {"value": 3.6, "unit": "A"}
